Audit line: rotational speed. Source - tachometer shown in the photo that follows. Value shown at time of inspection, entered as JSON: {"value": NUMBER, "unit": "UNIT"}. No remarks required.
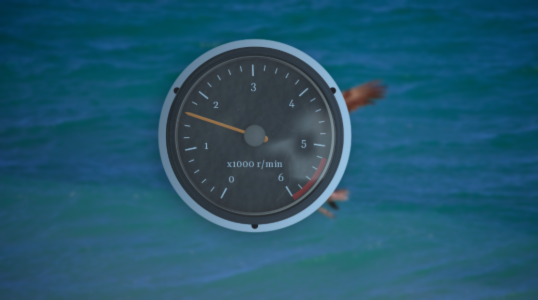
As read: {"value": 1600, "unit": "rpm"}
